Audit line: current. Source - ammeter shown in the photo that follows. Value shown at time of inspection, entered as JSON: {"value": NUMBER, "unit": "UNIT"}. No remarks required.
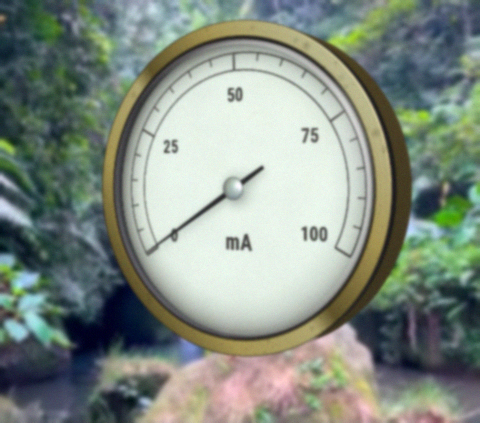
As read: {"value": 0, "unit": "mA"}
